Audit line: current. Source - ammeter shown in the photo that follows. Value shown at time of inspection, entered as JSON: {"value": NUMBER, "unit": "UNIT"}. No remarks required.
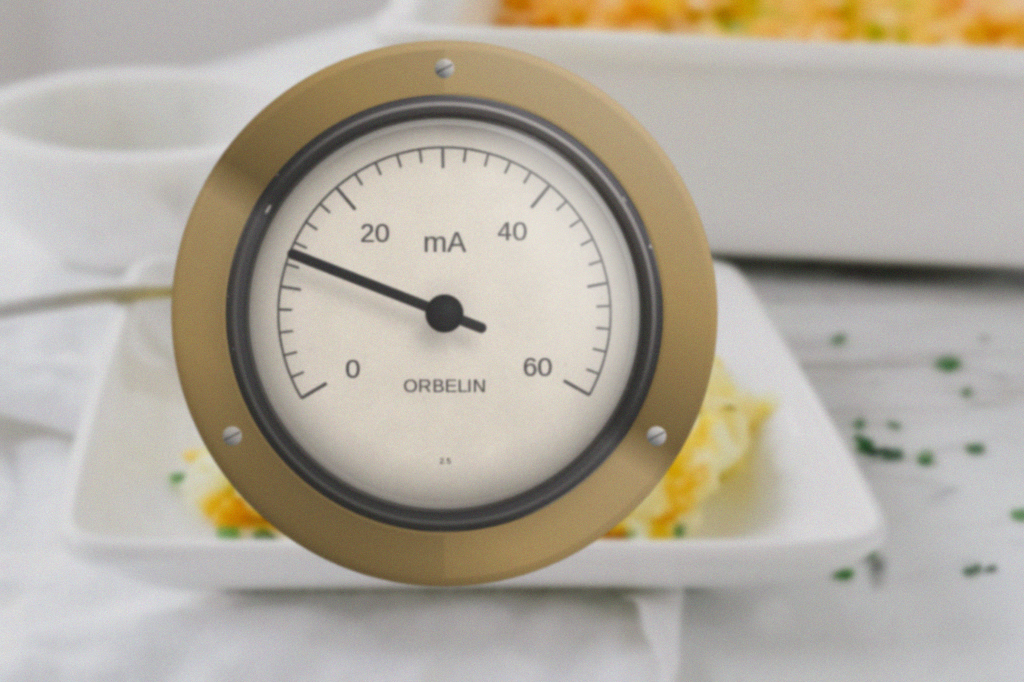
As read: {"value": 13, "unit": "mA"}
